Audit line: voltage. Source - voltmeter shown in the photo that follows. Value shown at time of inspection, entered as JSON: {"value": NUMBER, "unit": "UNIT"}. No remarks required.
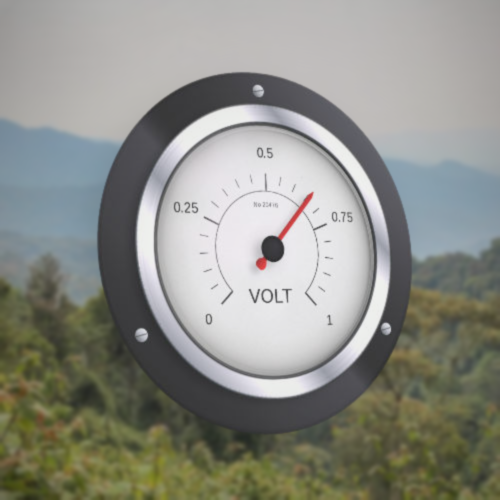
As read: {"value": 0.65, "unit": "V"}
